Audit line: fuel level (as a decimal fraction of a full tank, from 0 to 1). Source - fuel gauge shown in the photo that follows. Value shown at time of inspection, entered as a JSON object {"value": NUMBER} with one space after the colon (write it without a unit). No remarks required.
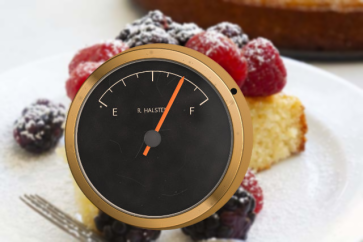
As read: {"value": 0.75}
